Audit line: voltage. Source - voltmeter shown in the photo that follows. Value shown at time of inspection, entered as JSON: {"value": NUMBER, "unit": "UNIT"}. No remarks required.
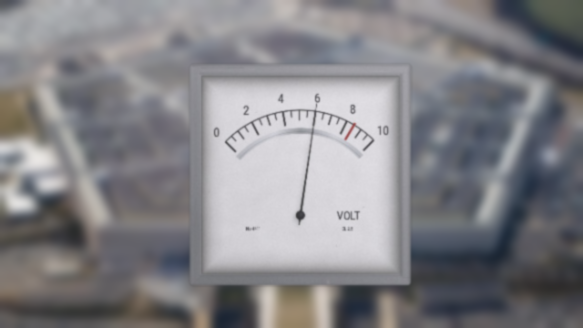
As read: {"value": 6, "unit": "V"}
